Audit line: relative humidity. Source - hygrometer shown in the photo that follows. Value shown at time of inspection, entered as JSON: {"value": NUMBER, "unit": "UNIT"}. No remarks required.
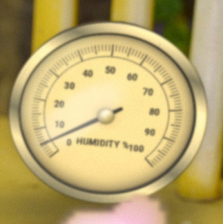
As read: {"value": 5, "unit": "%"}
